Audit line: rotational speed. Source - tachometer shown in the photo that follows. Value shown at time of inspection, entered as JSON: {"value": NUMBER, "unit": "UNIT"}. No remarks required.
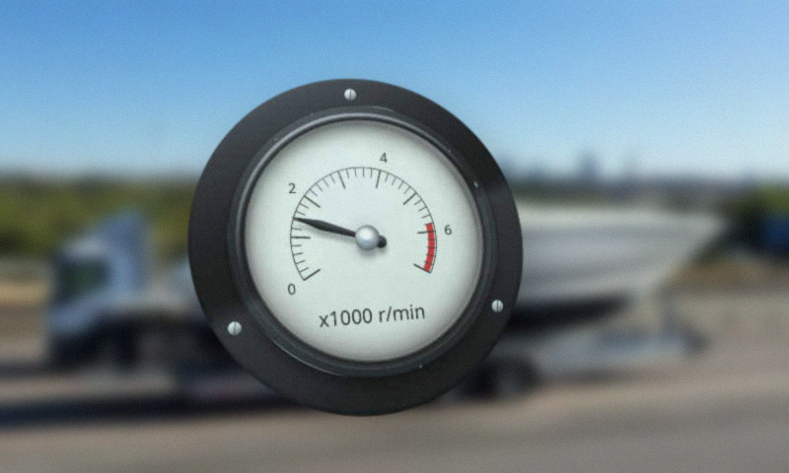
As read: {"value": 1400, "unit": "rpm"}
